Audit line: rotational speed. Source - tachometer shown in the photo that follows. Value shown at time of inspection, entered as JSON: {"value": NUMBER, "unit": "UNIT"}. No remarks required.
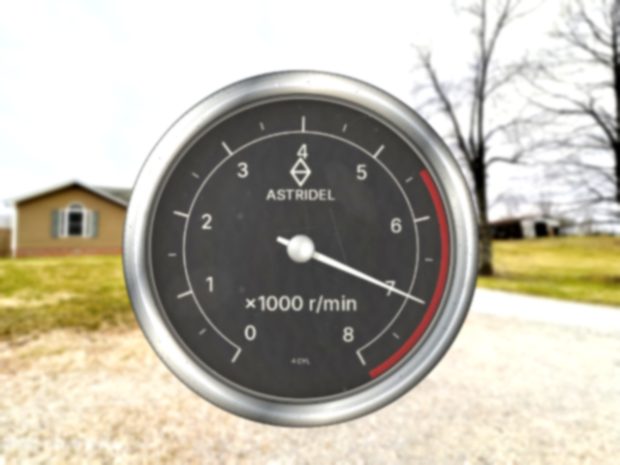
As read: {"value": 7000, "unit": "rpm"}
